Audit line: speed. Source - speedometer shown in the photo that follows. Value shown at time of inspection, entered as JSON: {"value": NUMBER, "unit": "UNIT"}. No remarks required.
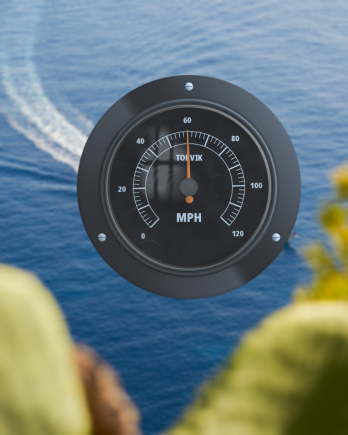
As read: {"value": 60, "unit": "mph"}
